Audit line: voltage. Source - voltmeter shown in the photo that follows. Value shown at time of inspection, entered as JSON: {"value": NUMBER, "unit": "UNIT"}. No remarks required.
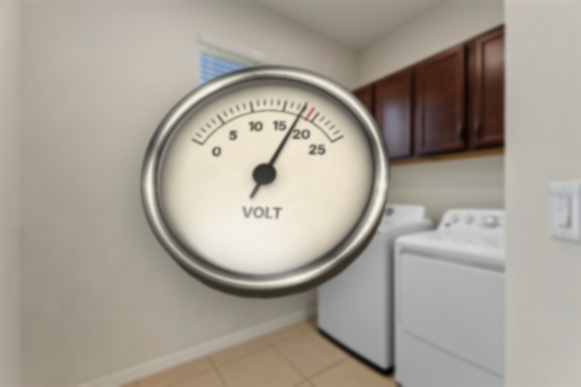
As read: {"value": 18, "unit": "V"}
